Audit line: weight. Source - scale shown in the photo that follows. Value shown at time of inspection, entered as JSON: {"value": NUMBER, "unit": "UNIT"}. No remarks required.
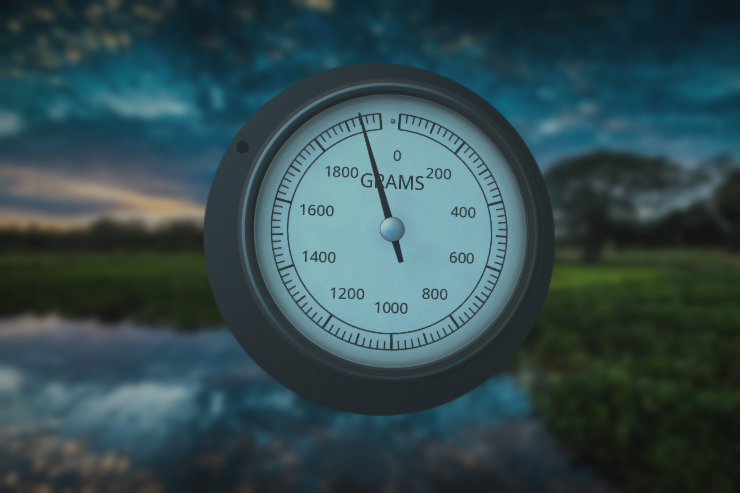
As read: {"value": 1940, "unit": "g"}
